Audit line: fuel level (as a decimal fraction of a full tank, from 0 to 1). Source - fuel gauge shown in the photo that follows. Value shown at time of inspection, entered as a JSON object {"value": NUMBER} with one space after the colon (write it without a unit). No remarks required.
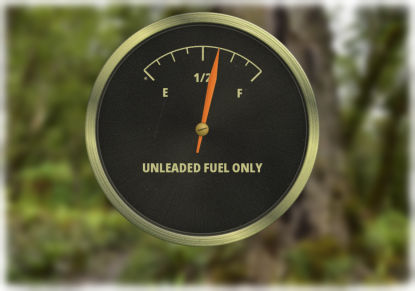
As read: {"value": 0.625}
